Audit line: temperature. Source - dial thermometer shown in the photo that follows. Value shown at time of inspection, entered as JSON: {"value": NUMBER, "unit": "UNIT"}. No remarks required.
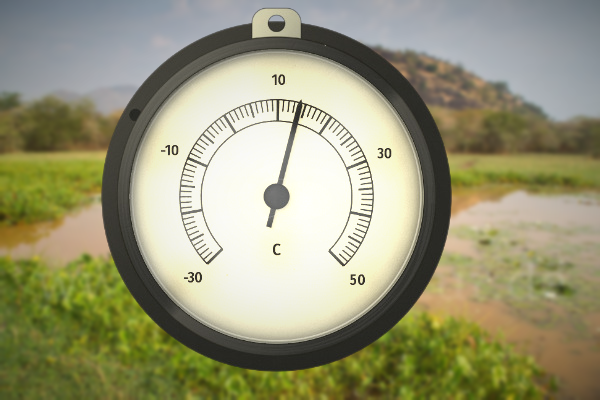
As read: {"value": 14, "unit": "°C"}
